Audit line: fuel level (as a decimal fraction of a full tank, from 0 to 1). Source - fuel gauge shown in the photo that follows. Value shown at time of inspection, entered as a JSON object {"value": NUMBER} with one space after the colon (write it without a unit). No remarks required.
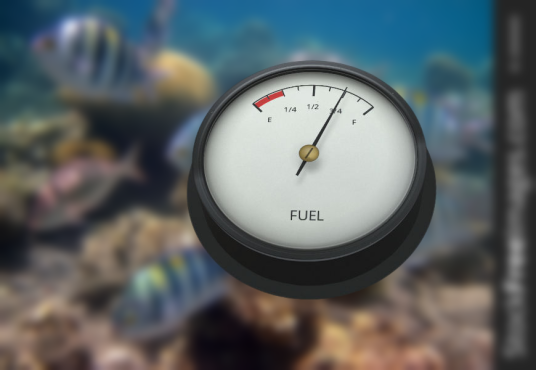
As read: {"value": 0.75}
